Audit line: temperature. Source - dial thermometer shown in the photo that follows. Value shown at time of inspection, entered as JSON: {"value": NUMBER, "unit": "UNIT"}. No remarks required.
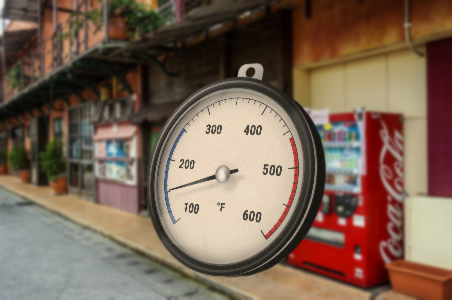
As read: {"value": 150, "unit": "°F"}
